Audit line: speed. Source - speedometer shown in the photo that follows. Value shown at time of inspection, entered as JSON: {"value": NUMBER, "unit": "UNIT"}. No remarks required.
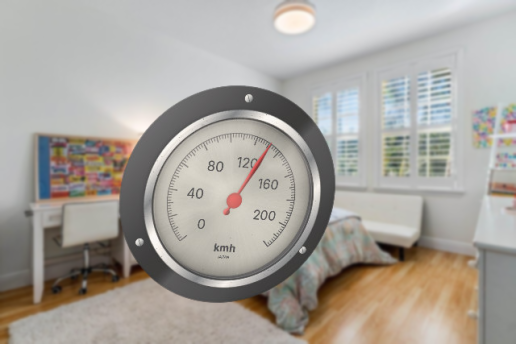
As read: {"value": 130, "unit": "km/h"}
